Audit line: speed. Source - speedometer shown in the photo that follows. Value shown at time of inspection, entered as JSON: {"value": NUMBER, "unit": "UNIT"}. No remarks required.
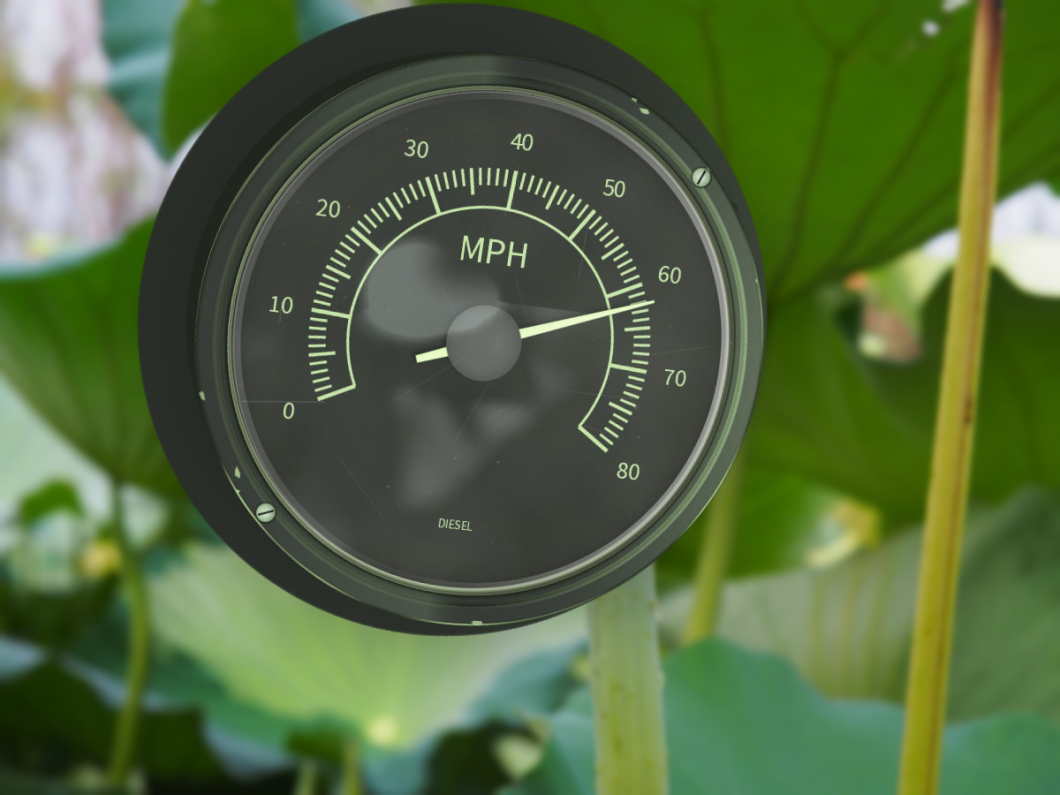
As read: {"value": 62, "unit": "mph"}
